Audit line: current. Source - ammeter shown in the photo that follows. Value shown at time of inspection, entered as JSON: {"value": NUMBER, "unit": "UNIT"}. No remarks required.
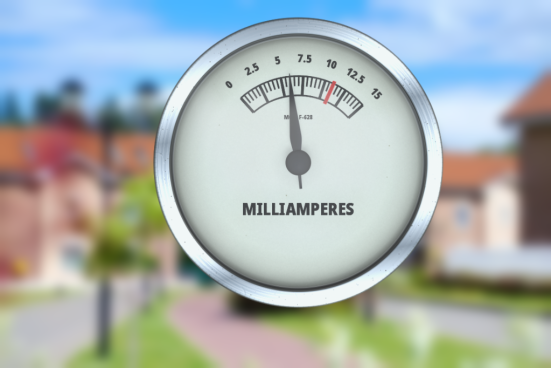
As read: {"value": 6, "unit": "mA"}
